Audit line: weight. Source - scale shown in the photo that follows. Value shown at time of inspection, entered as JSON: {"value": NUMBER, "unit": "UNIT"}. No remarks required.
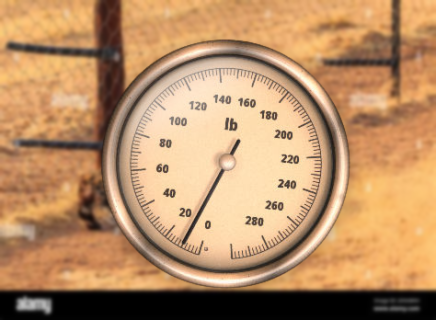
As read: {"value": 10, "unit": "lb"}
